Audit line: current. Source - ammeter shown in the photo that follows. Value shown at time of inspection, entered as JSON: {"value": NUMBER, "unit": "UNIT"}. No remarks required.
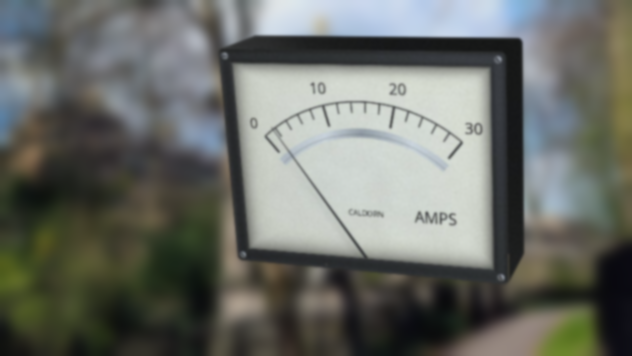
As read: {"value": 2, "unit": "A"}
